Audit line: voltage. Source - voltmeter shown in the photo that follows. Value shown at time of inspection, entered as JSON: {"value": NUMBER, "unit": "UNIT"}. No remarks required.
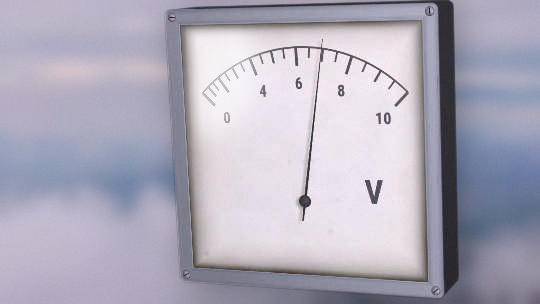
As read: {"value": 7, "unit": "V"}
